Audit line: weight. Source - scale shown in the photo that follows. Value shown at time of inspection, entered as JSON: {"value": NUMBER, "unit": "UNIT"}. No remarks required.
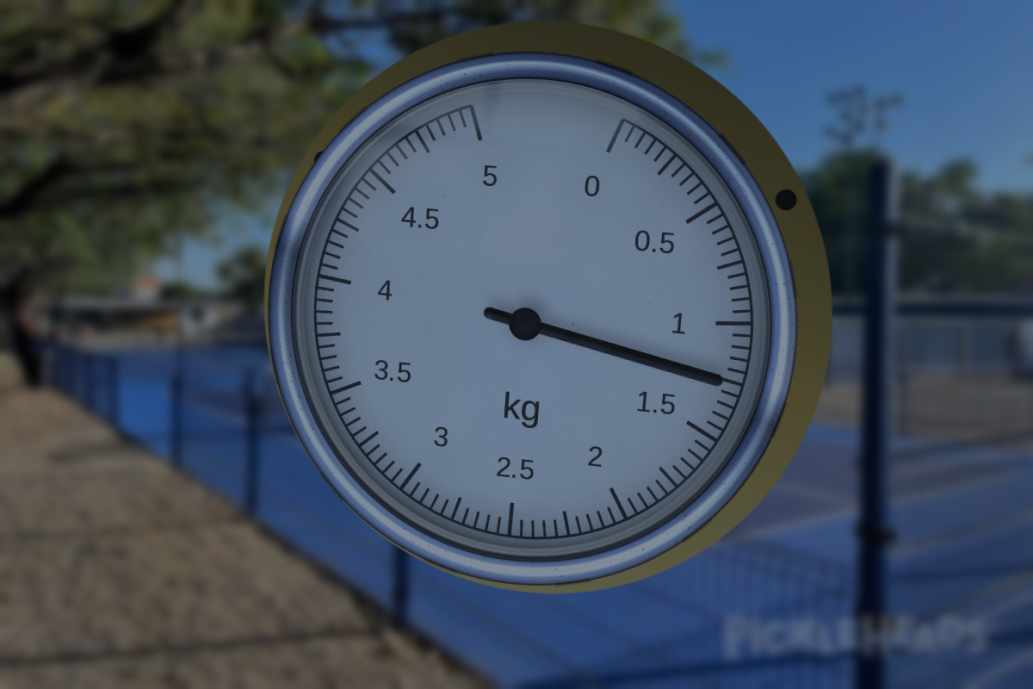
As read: {"value": 1.25, "unit": "kg"}
